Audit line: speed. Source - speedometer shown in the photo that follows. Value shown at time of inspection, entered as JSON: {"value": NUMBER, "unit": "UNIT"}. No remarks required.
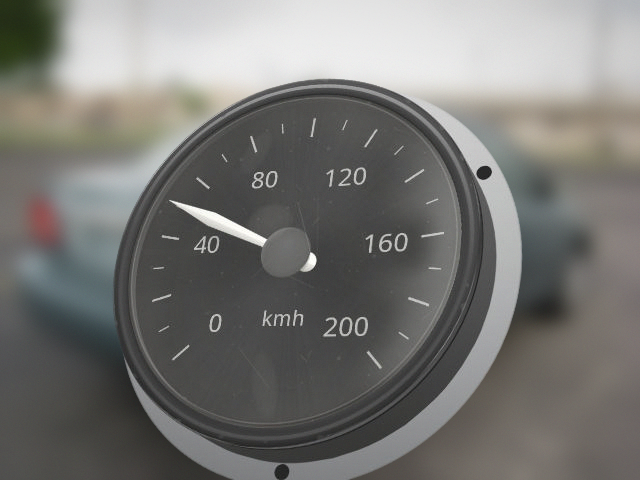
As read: {"value": 50, "unit": "km/h"}
